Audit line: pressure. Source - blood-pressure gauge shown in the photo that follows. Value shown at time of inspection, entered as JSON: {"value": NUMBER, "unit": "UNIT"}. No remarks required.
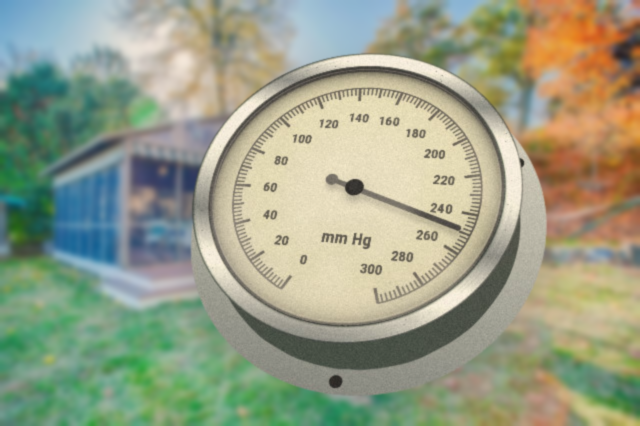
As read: {"value": 250, "unit": "mmHg"}
